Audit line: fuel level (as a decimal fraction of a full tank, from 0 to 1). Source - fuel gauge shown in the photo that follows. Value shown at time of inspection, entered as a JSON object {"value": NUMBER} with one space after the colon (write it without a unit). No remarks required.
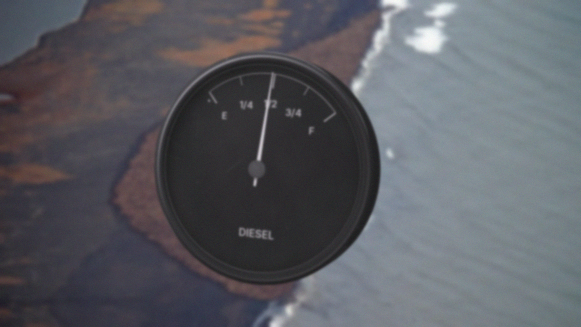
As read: {"value": 0.5}
